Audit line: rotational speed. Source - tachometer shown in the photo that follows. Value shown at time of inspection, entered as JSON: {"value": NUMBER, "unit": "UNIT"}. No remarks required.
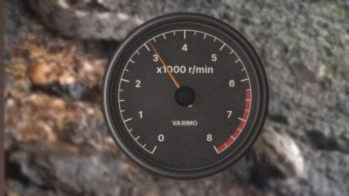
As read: {"value": 3125, "unit": "rpm"}
